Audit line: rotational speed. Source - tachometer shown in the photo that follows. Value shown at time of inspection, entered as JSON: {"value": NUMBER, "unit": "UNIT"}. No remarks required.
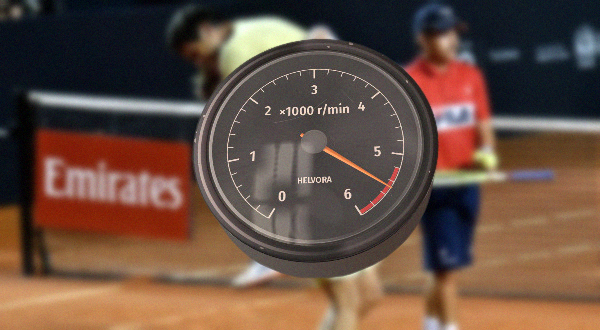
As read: {"value": 5500, "unit": "rpm"}
